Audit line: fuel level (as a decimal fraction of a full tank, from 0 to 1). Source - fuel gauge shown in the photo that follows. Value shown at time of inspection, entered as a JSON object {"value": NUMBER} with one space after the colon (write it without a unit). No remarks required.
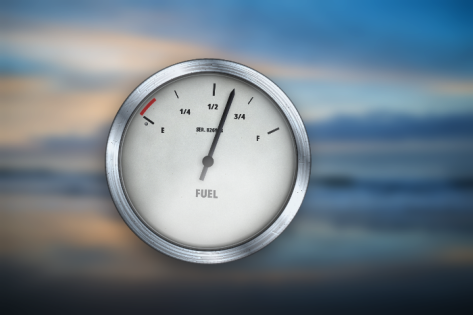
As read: {"value": 0.625}
